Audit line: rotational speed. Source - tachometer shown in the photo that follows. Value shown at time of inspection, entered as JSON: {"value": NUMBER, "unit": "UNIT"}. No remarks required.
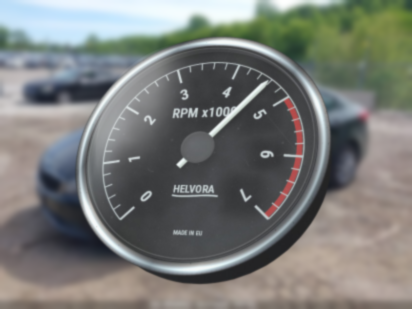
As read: {"value": 4600, "unit": "rpm"}
